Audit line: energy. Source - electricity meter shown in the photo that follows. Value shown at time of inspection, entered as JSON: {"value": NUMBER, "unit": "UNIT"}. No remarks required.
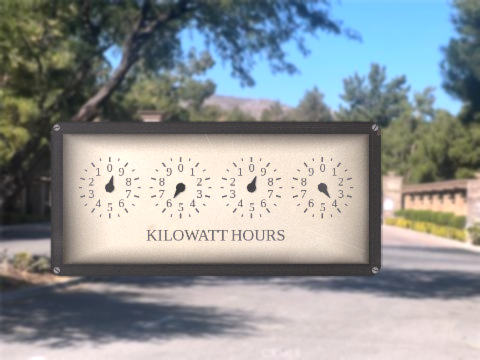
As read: {"value": 9594, "unit": "kWh"}
